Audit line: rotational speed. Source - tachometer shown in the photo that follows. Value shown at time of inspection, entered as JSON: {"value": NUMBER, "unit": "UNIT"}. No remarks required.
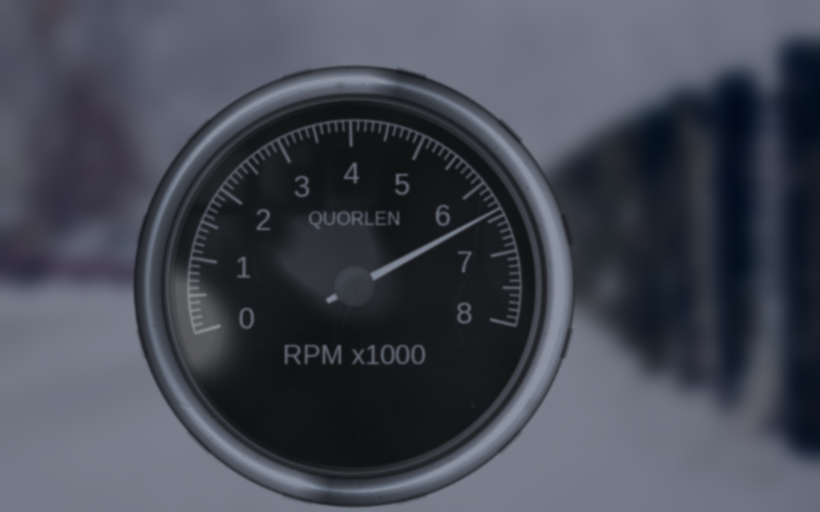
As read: {"value": 6400, "unit": "rpm"}
